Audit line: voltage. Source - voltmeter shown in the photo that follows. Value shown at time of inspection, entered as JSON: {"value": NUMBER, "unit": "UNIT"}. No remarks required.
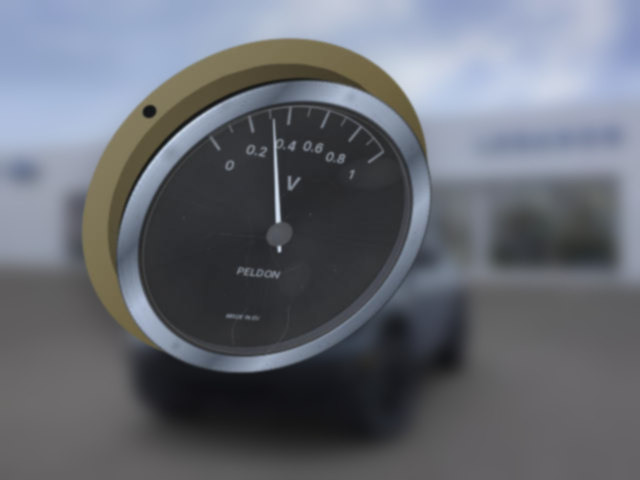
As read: {"value": 0.3, "unit": "V"}
